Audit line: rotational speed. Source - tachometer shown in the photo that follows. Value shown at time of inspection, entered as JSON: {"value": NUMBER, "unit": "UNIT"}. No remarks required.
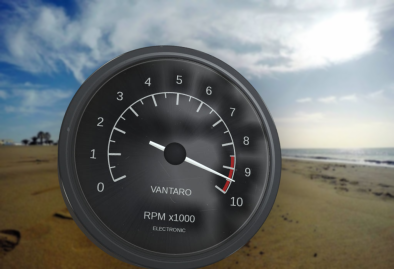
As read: {"value": 9500, "unit": "rpm"}
